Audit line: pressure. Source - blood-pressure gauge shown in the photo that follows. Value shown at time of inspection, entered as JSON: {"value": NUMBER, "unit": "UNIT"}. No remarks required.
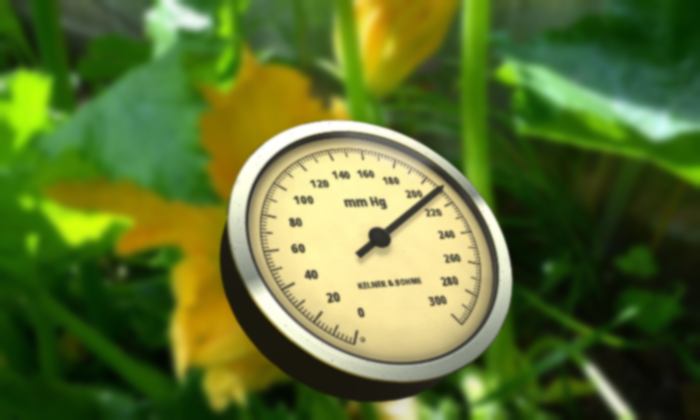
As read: {"value": 210, "unit": "mmHg"}
